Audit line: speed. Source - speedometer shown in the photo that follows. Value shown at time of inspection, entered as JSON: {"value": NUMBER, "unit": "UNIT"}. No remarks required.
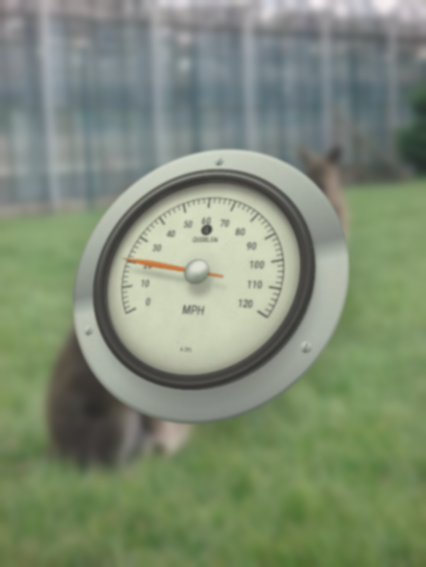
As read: {"value": 20, "unit": "mph"}
